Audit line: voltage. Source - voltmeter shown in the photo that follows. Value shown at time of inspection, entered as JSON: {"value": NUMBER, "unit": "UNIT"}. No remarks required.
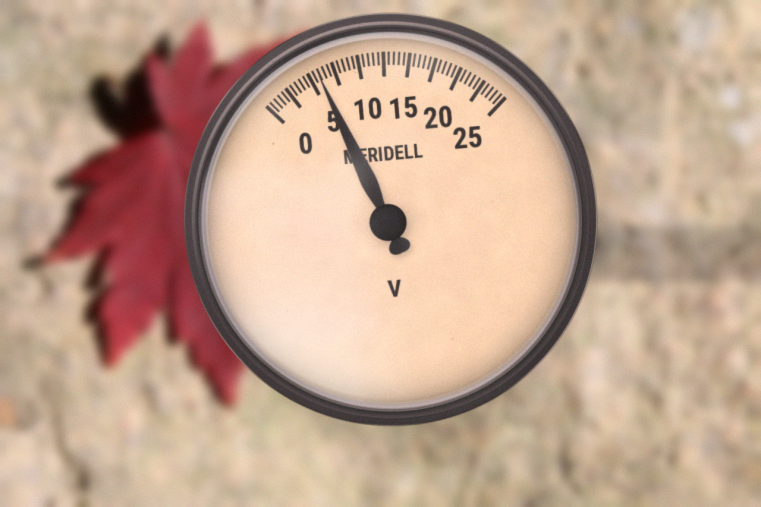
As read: {"value": 6, "unit": "V"}
